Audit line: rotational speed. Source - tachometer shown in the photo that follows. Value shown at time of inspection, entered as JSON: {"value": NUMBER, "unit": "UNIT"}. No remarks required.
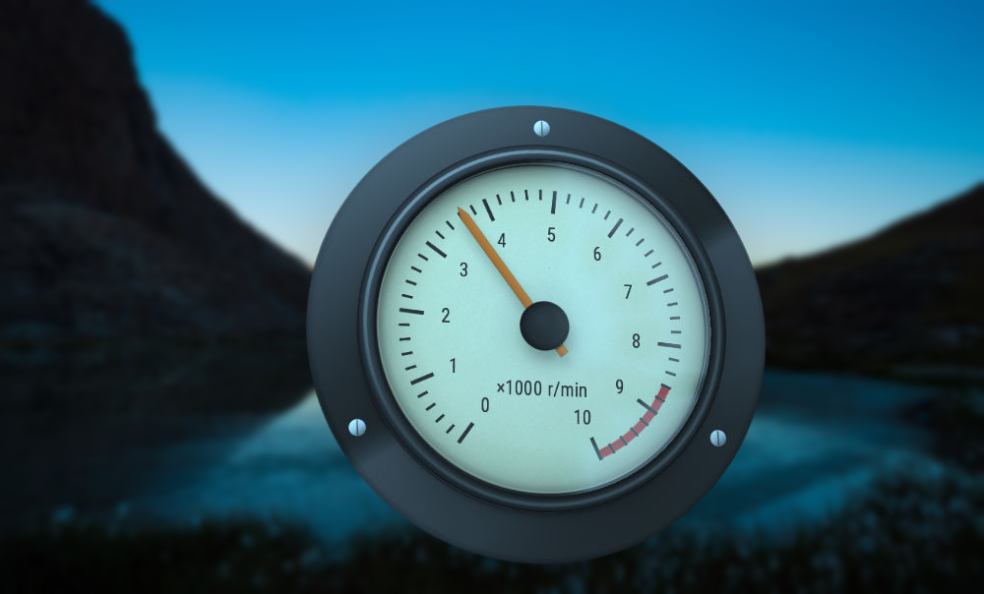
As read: {"value": 3600, "unit": "rpm"}
